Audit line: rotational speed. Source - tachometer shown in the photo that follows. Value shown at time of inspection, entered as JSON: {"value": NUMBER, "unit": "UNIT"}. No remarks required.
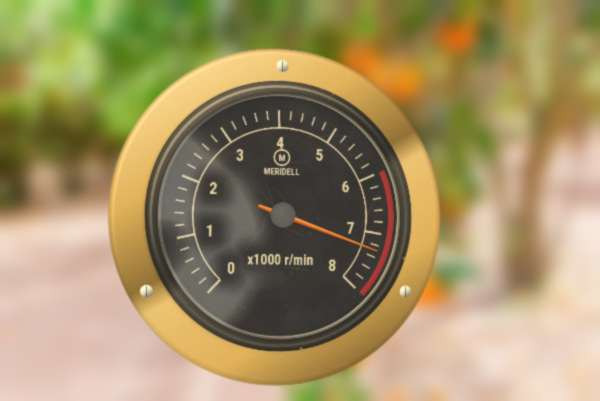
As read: {"value": 7300, "unit": "rpm"}
